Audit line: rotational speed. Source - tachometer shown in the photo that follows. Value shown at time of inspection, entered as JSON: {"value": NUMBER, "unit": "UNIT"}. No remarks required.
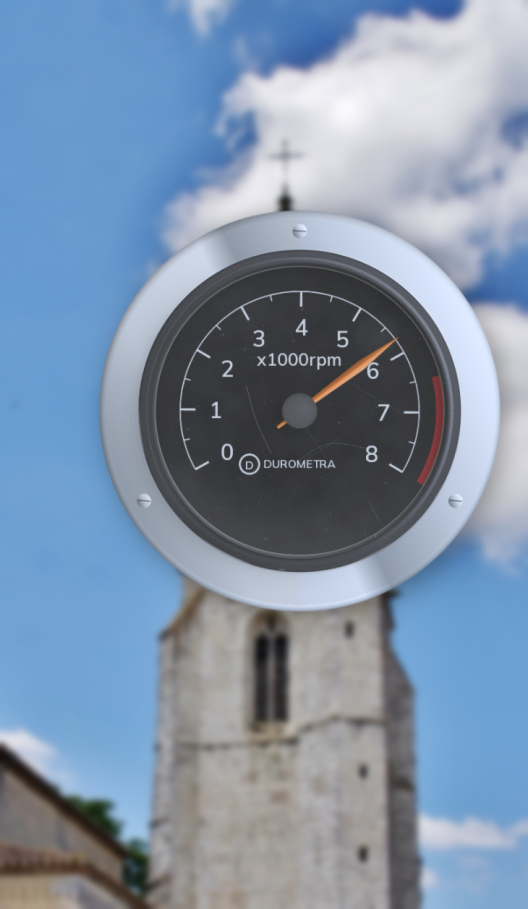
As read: {"value": 5750, "unit": "rpm"}
